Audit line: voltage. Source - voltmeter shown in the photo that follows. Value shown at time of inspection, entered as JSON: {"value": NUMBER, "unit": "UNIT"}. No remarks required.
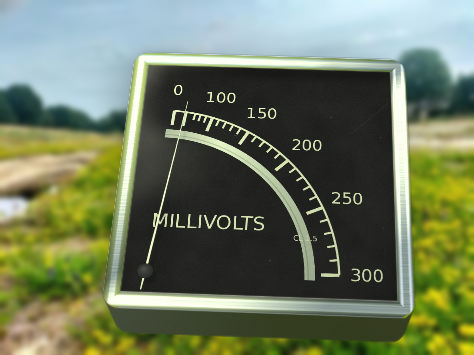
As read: {"value": 50, "unit": "mV"}
